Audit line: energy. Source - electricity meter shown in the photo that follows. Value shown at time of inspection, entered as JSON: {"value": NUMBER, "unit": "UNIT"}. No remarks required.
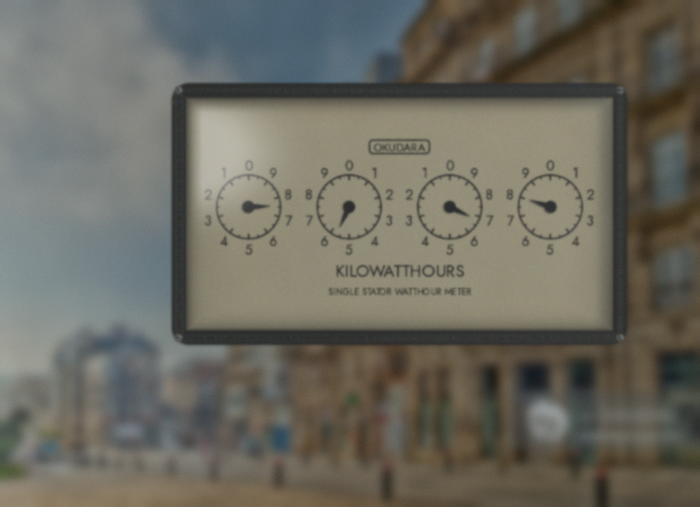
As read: {"value": 7568, "unit": "kWh"}
